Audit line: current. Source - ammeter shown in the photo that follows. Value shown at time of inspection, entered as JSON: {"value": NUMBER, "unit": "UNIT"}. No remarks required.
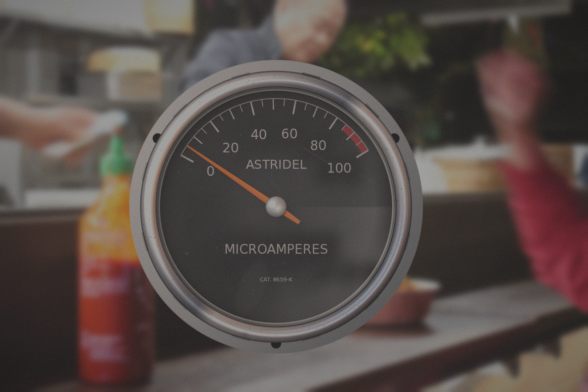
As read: {"value": 5, "unit": "µA"}
